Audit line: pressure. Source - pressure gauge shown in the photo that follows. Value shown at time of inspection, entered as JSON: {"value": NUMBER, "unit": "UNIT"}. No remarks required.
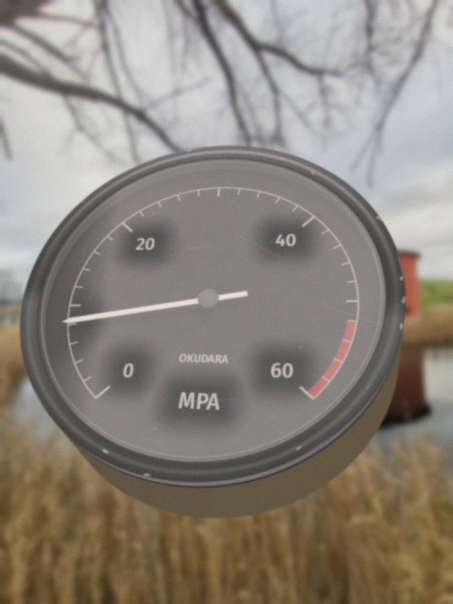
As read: {"value": 8, "unit": "MPa"}
